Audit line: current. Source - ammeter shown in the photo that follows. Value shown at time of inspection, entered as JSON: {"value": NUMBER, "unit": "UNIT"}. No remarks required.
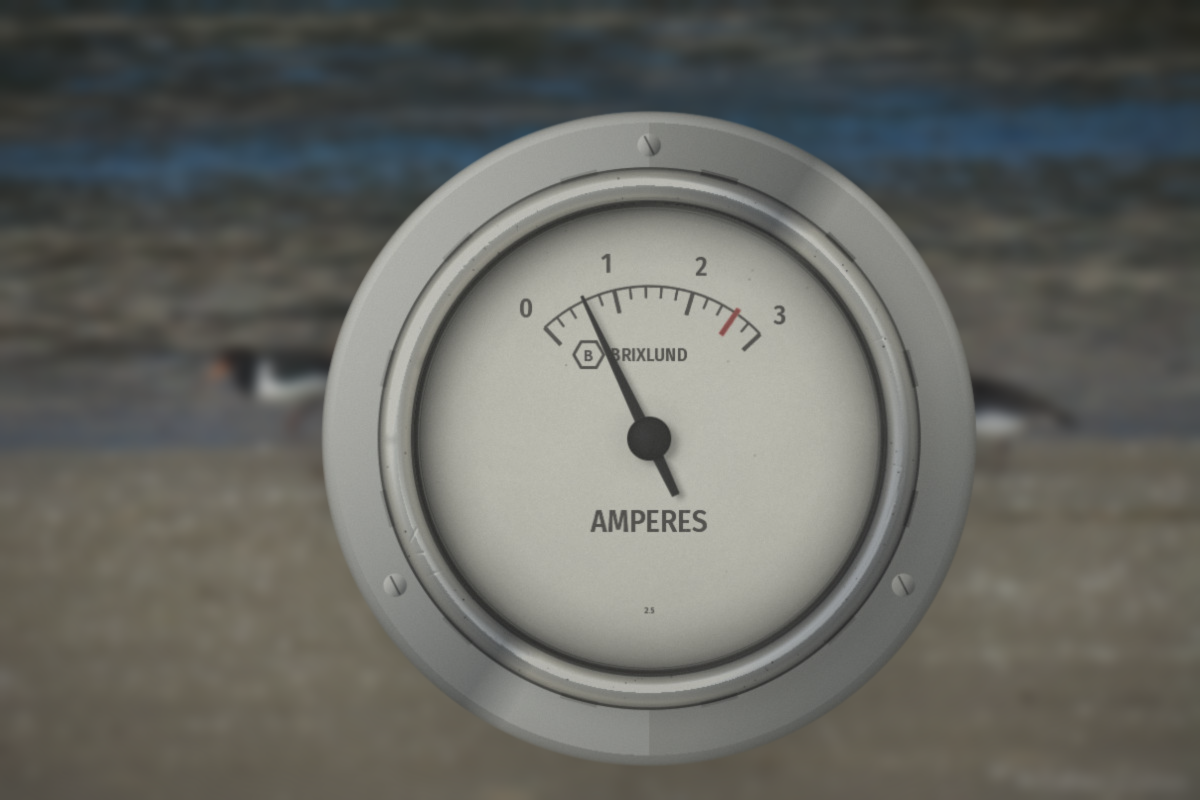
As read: {"value": 0.6, "unit": "A"}
